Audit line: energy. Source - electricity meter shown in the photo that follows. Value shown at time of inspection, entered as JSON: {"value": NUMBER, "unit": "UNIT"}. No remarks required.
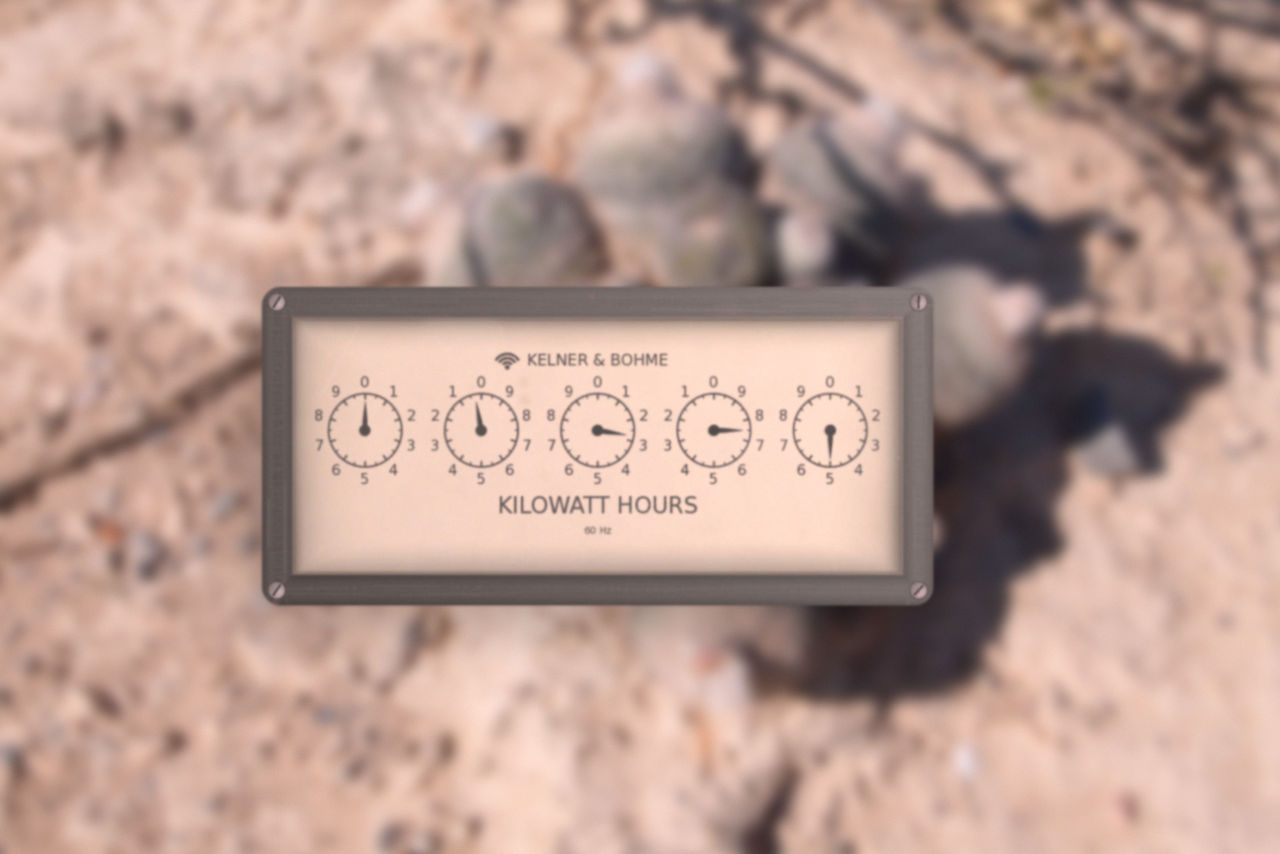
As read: {"value": 275, "unit": "kWh"}
